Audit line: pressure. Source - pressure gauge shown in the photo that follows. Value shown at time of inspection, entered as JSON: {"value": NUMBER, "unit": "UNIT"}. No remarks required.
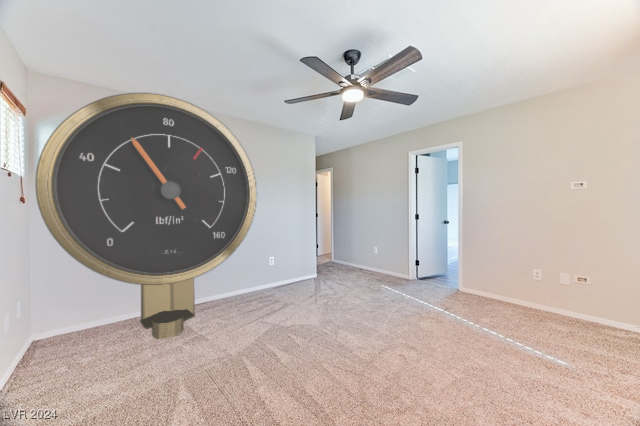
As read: {"value": 60, "unit": "psi"}
